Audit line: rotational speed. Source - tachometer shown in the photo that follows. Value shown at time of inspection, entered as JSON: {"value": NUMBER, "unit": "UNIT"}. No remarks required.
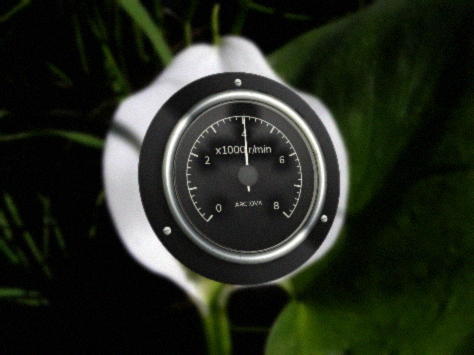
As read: {"value": 4000, "unit": "rpm"}
